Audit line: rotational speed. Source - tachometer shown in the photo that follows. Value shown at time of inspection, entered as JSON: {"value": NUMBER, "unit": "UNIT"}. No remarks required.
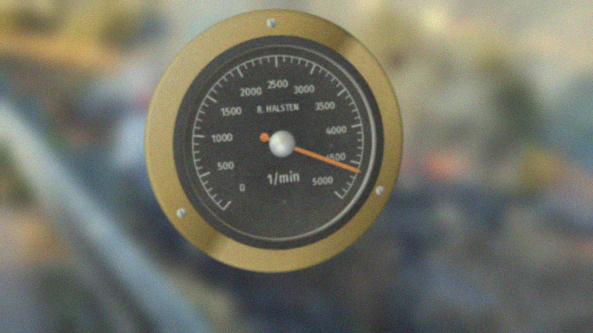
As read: {"value": 4600, "unit": "rpm"}
